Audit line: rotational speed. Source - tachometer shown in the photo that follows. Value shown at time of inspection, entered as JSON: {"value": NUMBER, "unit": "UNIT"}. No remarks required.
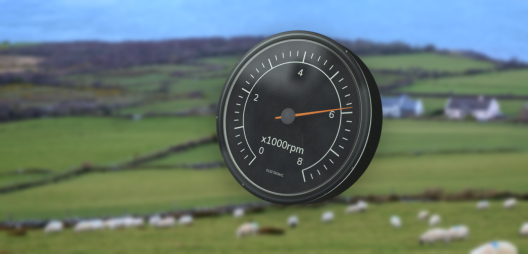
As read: {"value": 5900, "unit": "rpm"}
